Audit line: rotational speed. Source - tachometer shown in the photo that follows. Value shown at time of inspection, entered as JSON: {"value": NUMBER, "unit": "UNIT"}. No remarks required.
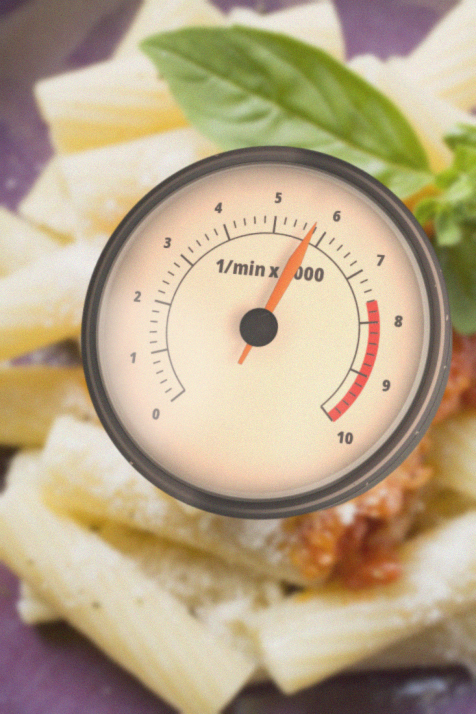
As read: {"value": 5800, "unit": "rpm"}
